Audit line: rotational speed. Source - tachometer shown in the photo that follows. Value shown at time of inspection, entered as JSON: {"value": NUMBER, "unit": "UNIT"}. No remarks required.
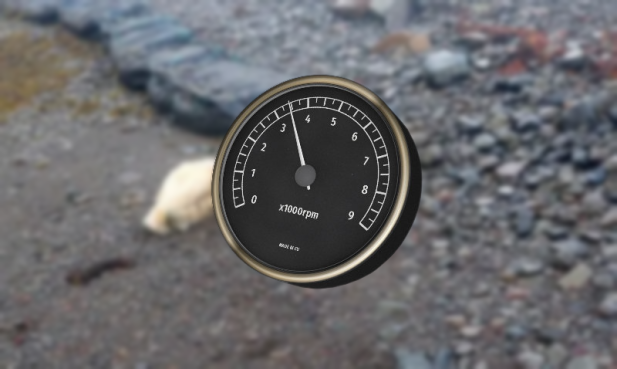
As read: {"value": 3500, "unit": "rpm"}
